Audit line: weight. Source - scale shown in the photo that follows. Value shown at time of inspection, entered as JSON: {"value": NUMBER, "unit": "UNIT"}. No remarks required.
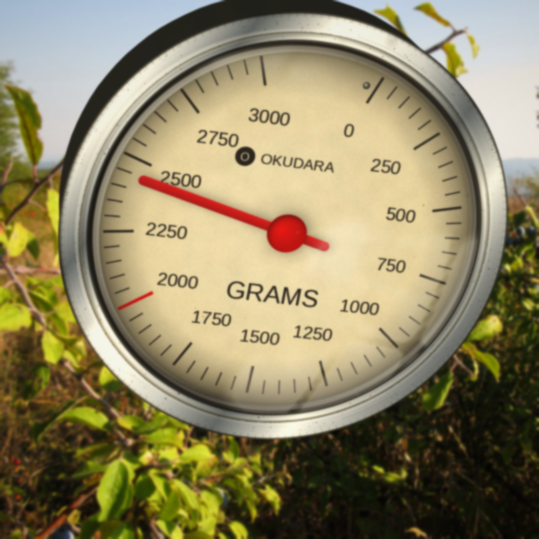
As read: {"value": 2450, "unit": "g"}
